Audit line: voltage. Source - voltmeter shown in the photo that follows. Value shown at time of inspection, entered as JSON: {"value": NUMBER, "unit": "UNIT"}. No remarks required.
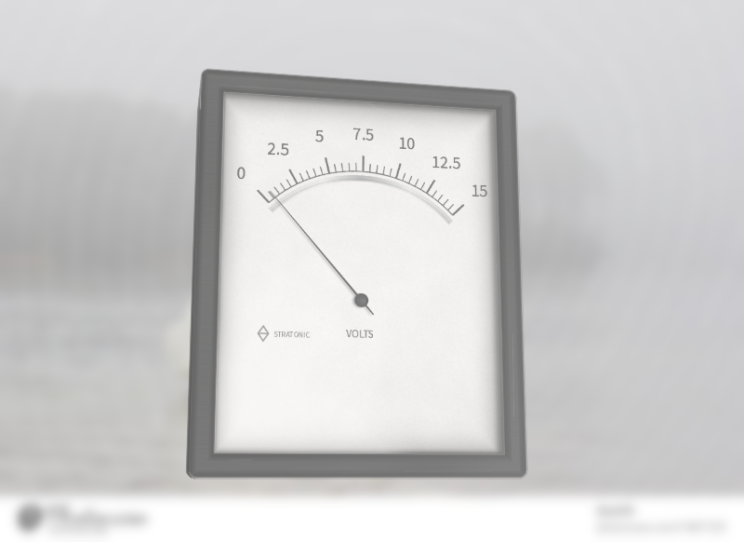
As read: {"value": 0.5, "unit": "V"}
